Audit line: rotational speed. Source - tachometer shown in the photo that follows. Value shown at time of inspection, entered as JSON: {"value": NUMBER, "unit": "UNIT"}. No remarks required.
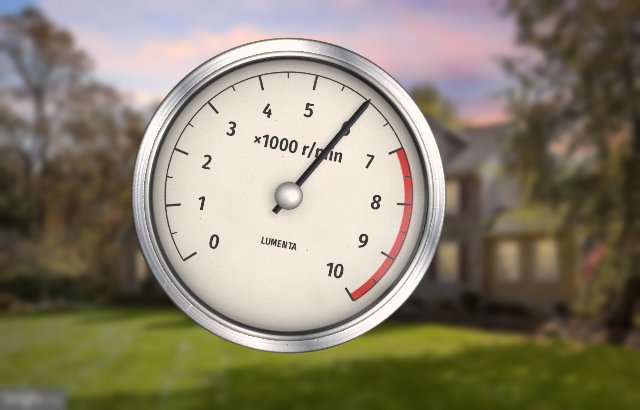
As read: {"value": 6000, "unit": "rpm"}
